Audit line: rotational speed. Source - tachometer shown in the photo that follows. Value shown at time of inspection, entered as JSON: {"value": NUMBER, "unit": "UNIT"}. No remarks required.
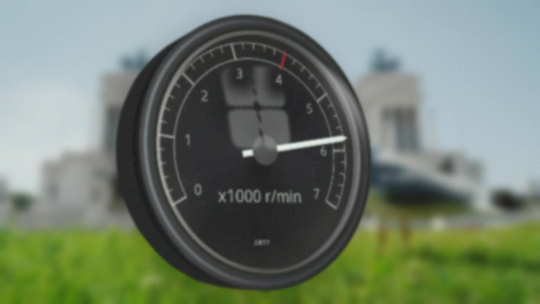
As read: {"value": 5800, "unit": "rpm"}
